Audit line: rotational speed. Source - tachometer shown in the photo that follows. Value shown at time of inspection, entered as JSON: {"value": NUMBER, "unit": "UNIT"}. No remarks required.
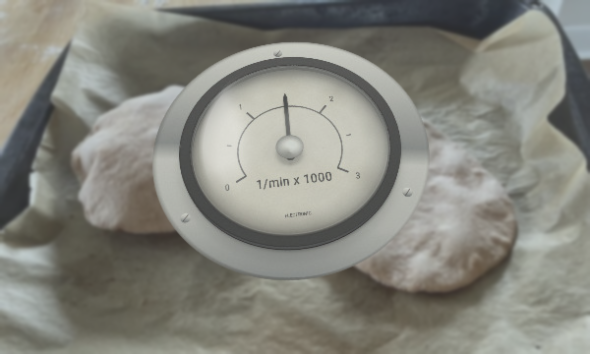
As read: {"value": 1500, "unit": "rpm"}
